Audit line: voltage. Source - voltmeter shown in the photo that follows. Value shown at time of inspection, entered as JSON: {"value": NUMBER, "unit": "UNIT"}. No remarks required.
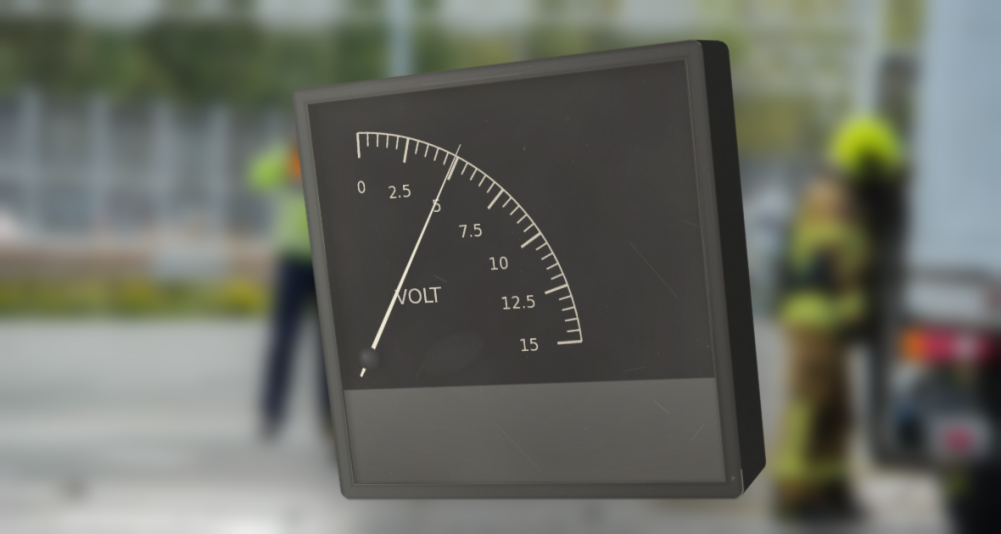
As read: {"value": 5, "unit": "V"}
